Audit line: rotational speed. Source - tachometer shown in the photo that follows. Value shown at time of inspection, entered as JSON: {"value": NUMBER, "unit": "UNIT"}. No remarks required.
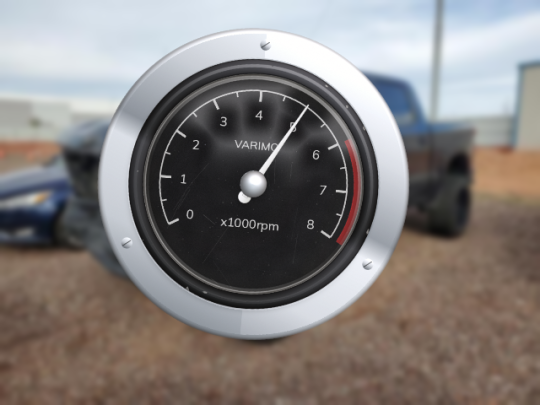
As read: {"value": 5000, "unit": "rpm"}
